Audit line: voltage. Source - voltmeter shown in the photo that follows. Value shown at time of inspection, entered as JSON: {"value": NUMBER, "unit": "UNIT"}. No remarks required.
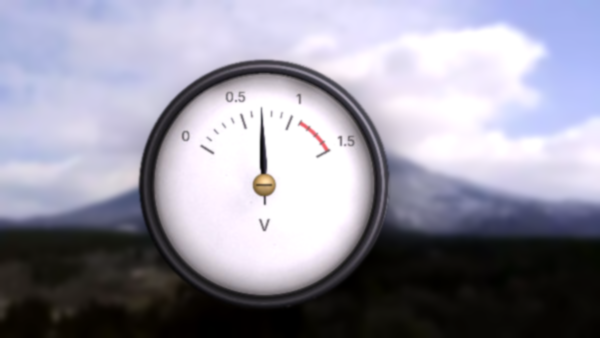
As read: {"value": 0.7, "unit": "V"}
